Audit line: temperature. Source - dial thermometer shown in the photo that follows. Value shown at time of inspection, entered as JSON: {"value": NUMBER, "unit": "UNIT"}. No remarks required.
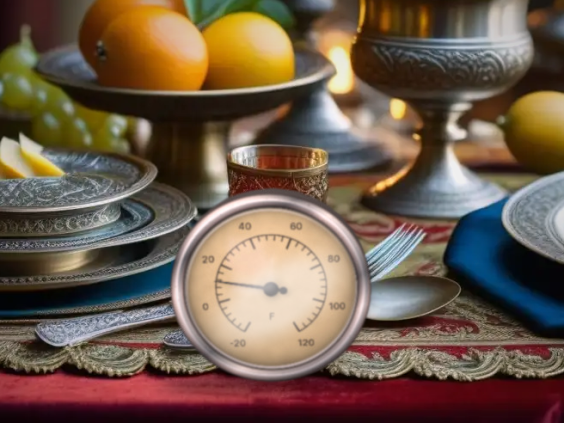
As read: {"value": 12, "unit": "°F"}
